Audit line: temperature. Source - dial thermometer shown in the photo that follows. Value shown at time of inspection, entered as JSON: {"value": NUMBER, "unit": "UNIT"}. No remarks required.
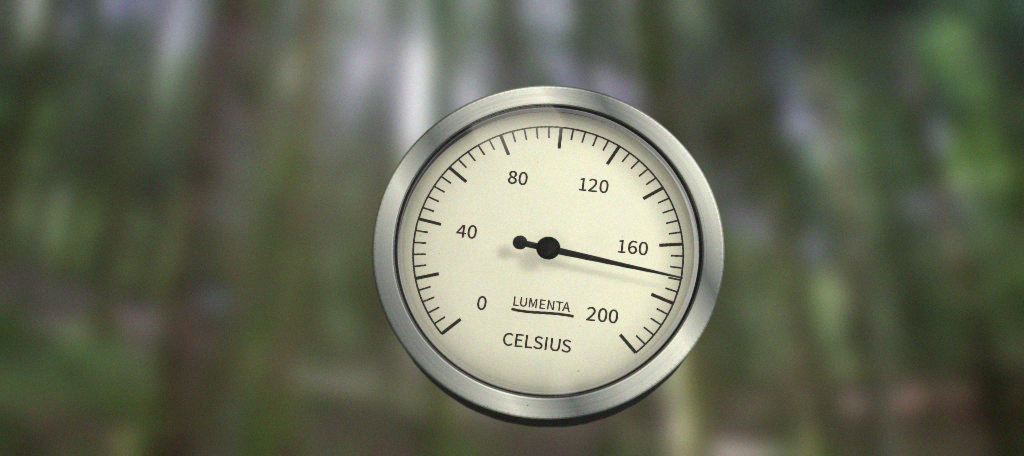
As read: {"value": 172, "unit": "°C"}
